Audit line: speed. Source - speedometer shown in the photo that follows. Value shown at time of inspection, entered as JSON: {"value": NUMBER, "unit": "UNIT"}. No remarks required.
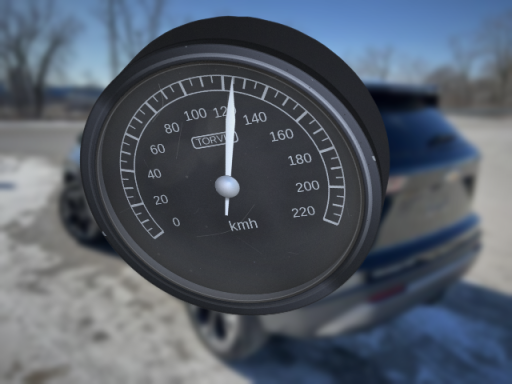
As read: {"value": 125, "unit": "km/h"}
